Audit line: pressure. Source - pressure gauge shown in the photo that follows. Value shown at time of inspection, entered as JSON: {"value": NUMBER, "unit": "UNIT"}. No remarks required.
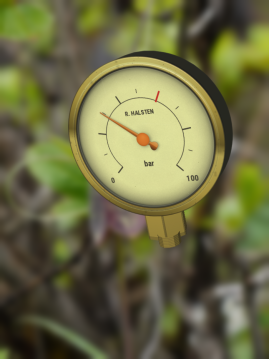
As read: {"value": 30, "unit": "bar"}
